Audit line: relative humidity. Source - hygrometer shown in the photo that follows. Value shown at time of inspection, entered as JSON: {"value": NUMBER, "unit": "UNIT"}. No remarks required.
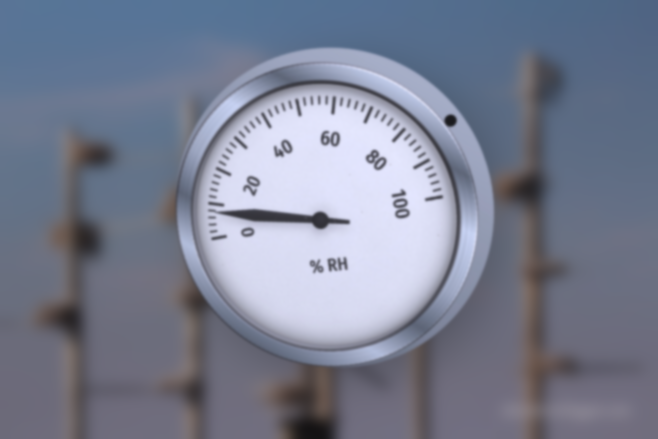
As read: {"value": 8, "unit": "%"}
